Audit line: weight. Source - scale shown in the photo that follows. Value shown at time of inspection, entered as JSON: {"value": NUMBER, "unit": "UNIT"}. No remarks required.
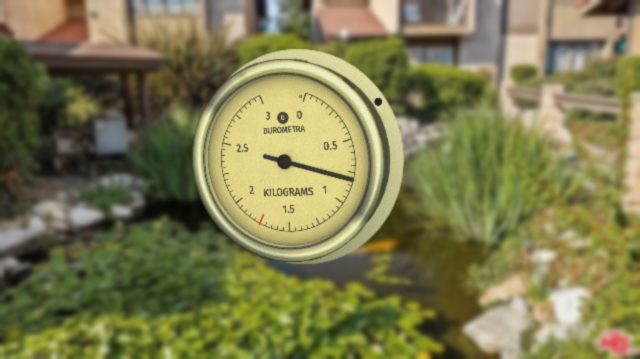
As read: {"value": 0.8, "unit": "kg"}
